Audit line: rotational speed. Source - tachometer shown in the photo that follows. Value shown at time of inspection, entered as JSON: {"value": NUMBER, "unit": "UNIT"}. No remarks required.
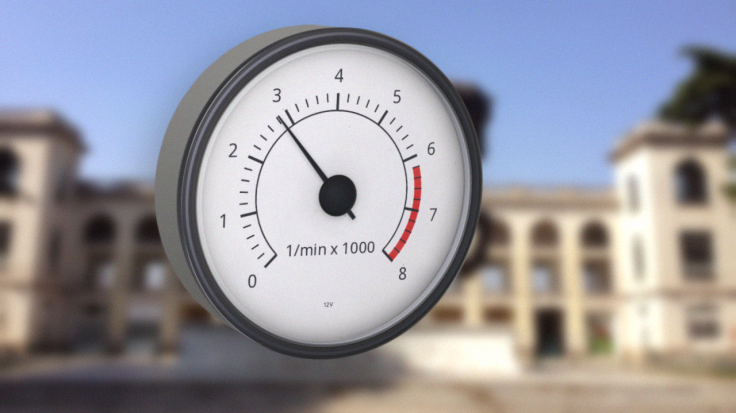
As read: {"value": 2800, "unit": "rpm"}
